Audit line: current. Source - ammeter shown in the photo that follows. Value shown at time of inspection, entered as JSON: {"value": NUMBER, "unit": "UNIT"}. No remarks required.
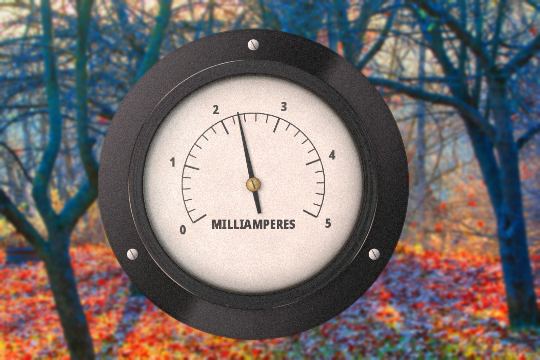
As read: {"value": 2.3, "unit": "mA"}
